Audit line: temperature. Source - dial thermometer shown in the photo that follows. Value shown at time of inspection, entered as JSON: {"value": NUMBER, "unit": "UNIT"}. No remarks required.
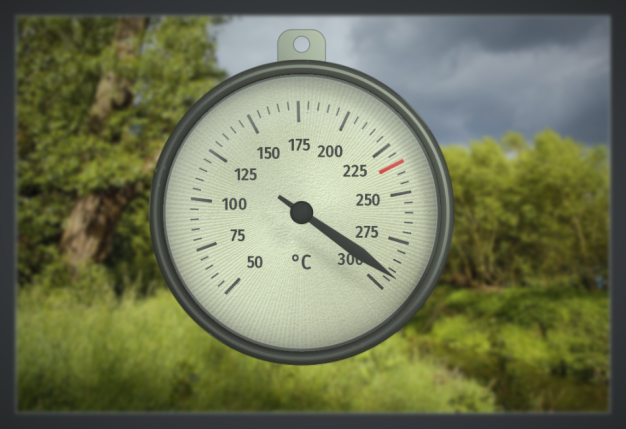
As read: {"value": 292.5, "unit": "°C"}
